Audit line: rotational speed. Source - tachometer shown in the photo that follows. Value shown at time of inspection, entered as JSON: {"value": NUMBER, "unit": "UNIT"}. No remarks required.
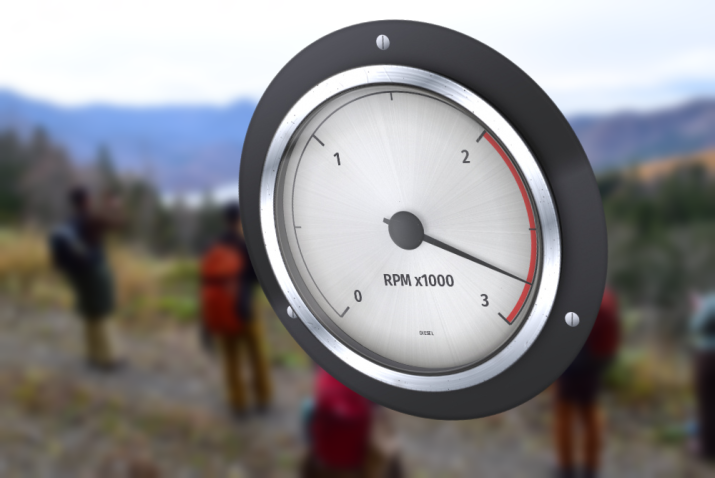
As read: {"value": 2750, "unit": "rpm"}
